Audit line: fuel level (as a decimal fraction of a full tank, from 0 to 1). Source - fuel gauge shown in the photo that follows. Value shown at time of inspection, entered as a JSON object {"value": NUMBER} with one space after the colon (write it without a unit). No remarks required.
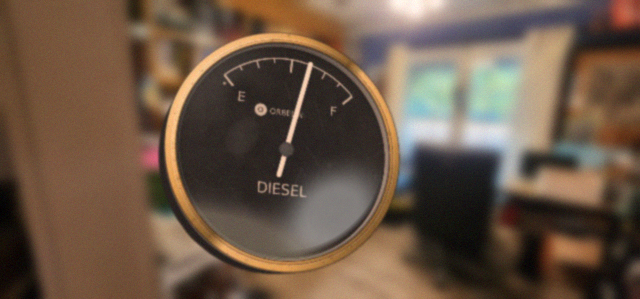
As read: {"value": 0.625}
